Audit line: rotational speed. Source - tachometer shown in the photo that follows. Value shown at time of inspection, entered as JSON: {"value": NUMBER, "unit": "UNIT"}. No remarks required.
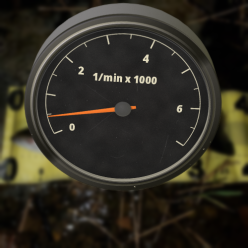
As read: {"value": 500, "unit": "rpm"}
